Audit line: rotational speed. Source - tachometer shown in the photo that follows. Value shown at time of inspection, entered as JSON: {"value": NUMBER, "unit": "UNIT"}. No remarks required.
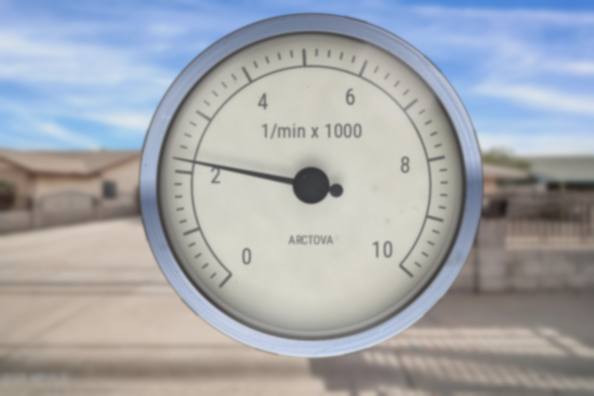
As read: {"value": 2200, "unit": "rpm"}
